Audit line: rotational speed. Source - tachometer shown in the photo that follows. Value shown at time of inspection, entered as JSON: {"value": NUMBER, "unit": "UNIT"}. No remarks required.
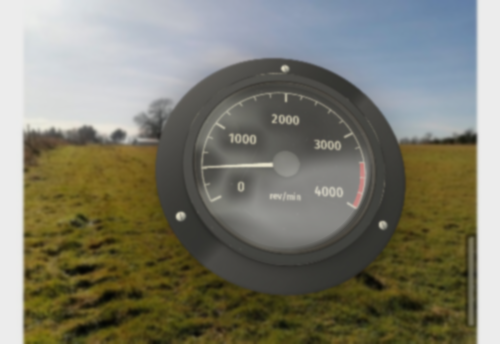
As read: {"value": 400, "unit": "rpm"}
